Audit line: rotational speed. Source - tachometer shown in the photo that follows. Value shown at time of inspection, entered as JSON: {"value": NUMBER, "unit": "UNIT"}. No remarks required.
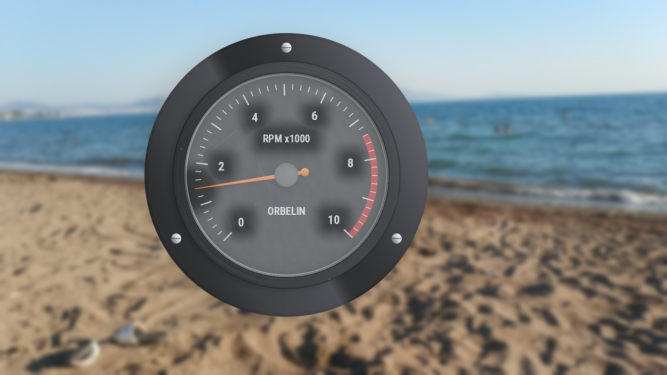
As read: {"value": 1400, "unit": "rpm"}
